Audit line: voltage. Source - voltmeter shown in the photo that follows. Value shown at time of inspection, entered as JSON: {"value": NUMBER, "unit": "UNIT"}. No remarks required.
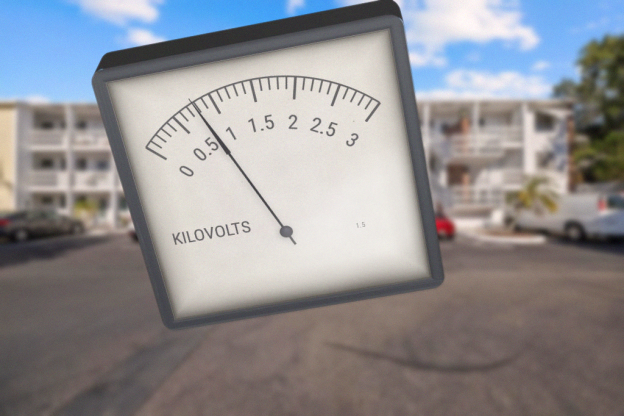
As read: {"value": 0.8, "unit": "kV"}
